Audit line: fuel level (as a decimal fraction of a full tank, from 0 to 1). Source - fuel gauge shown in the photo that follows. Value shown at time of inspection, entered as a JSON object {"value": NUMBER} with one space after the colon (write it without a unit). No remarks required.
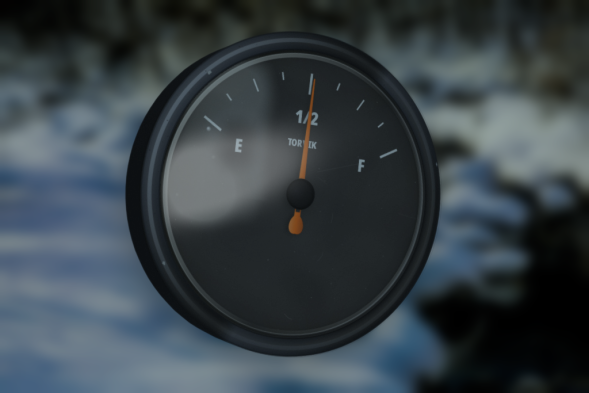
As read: {"value": 0.5}
